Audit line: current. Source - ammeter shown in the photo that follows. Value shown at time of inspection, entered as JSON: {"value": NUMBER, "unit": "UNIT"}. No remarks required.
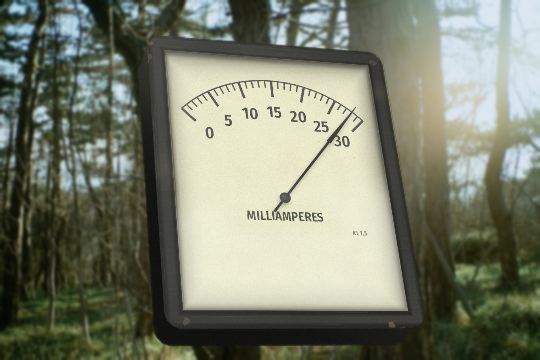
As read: {"value": 28, "unit": "mA"}
